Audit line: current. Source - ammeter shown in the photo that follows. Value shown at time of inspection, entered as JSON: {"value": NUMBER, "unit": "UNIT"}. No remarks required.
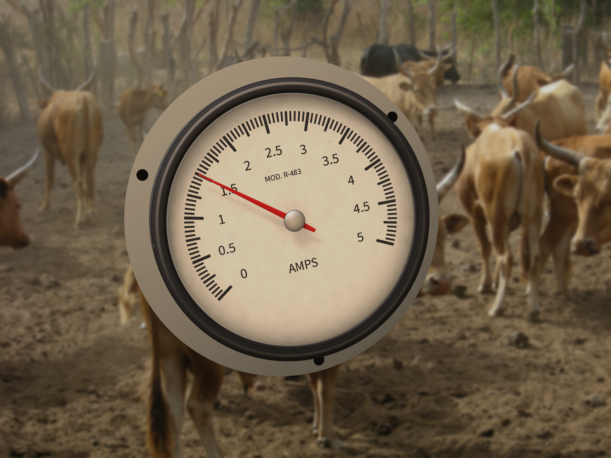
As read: {"value": 1.5, "unit": "A"}
